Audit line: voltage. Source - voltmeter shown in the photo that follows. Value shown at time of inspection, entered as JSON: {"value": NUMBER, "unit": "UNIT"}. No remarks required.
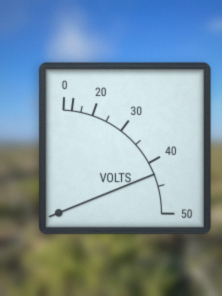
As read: {"value": 42.5, "unit": "V"}
